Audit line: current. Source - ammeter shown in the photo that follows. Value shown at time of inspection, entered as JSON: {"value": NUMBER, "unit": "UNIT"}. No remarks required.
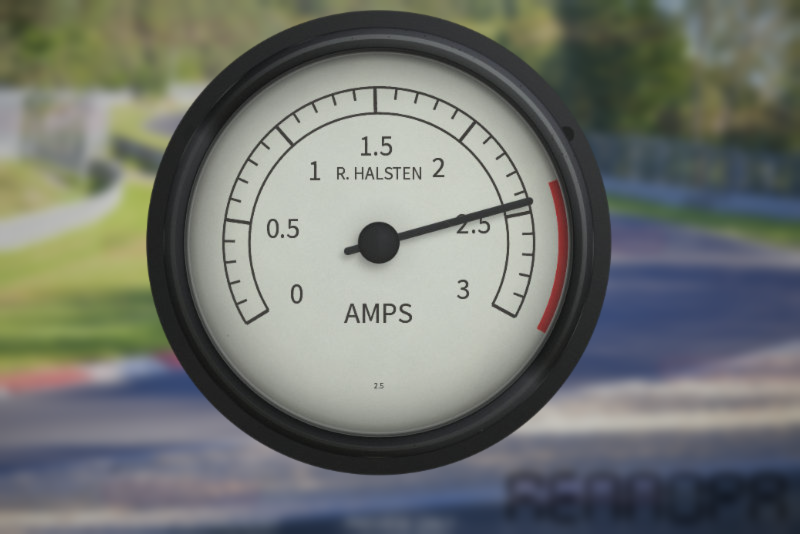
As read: {"value": 2.45, "unit": "A"}
